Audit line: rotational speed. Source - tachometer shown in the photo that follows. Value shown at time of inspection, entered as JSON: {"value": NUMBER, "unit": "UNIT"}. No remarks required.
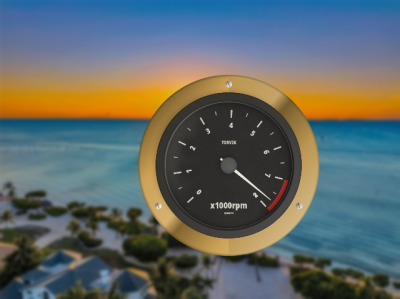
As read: {"value": 7750, "unit": "rpm"}
